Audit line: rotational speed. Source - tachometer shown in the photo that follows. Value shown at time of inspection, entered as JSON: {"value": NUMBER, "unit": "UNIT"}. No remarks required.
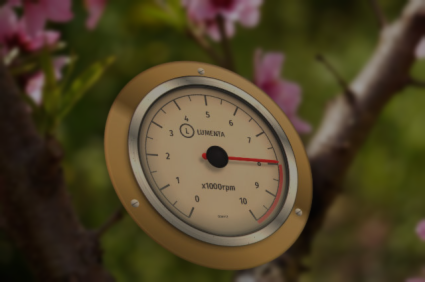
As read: {"value": 8000, "unit": "rpm"}
